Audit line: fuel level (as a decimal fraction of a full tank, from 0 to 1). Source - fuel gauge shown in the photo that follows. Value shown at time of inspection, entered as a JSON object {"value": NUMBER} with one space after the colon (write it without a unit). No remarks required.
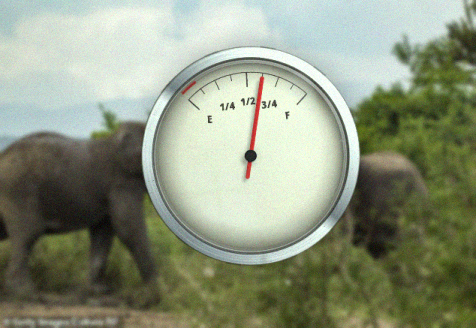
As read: {"value": 0.625}
